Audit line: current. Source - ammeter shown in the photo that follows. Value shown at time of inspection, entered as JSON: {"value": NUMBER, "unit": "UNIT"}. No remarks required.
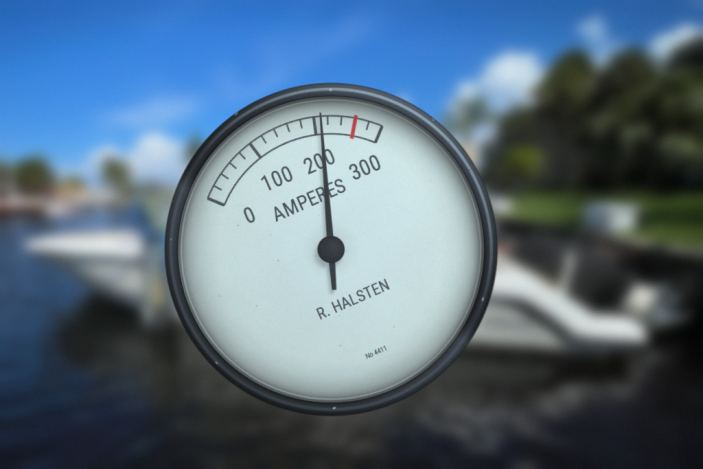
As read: {"value": 210, "unit": "A"}
